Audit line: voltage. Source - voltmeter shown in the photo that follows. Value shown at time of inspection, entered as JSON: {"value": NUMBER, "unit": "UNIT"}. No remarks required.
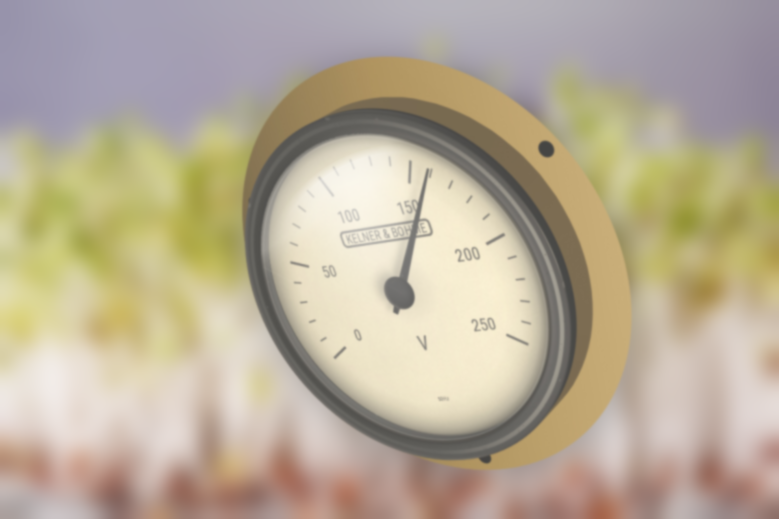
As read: {"value": 160, "unit": "V"}
